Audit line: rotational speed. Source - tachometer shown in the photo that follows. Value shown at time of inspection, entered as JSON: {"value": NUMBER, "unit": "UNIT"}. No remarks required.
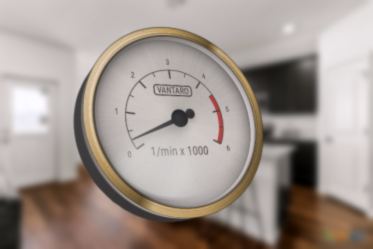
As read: {"value": 250, "unit": "rpm"}
